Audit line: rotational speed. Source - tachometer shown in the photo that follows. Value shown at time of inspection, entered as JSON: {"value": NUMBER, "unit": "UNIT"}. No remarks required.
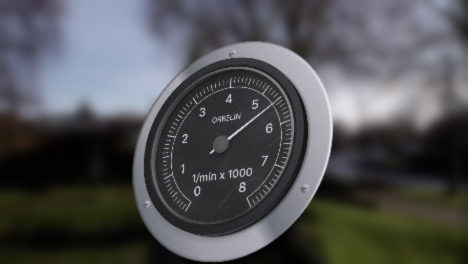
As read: {"value": 5500, "unit": "rpm"}
